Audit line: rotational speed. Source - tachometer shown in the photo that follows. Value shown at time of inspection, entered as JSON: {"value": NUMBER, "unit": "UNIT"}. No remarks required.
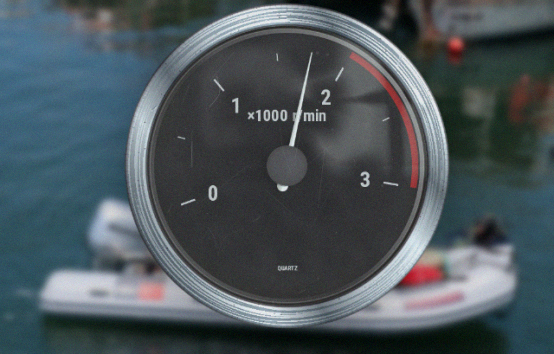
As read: {"value": 1750, "unit": "rpm"}
